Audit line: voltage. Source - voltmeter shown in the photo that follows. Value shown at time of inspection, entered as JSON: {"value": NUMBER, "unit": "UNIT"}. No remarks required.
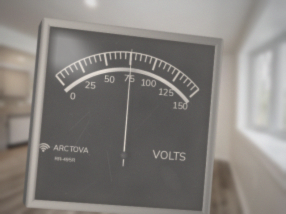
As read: {"value": 75, "unit": "V"}
